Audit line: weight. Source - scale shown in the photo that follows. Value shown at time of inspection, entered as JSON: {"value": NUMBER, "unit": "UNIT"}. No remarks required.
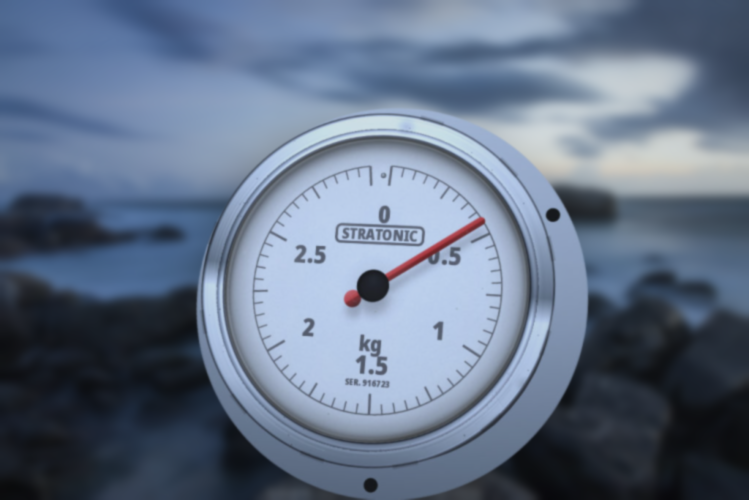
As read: {"value": 0.45, "unit": "kg"}
